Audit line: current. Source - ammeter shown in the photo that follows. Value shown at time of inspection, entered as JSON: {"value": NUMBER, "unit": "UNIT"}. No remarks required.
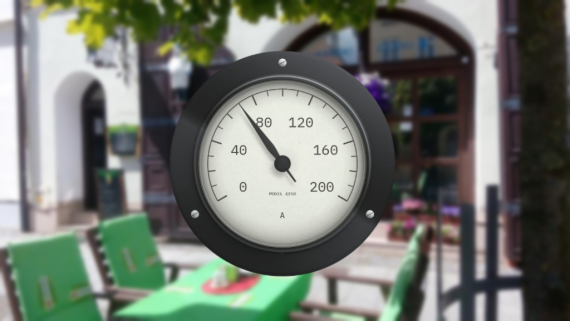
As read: {"value": 70, "unit": "A"}
